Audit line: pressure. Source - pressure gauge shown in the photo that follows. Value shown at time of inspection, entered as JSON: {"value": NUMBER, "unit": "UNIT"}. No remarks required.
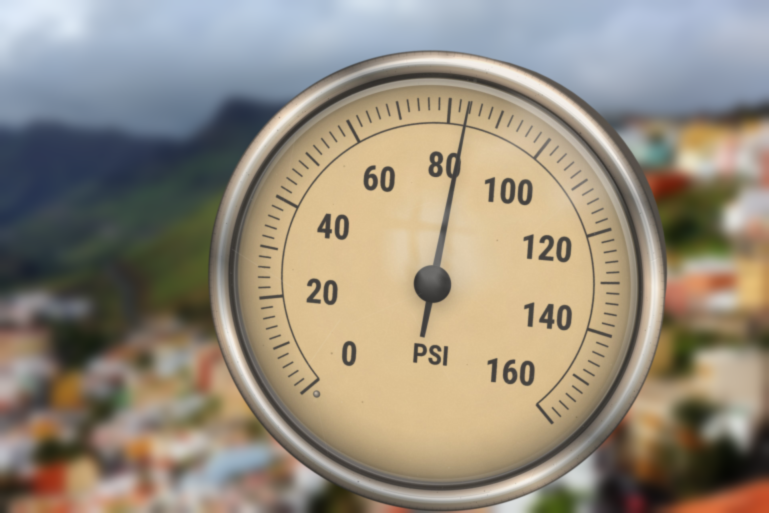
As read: {"value": 84, "unit": "psi"}
